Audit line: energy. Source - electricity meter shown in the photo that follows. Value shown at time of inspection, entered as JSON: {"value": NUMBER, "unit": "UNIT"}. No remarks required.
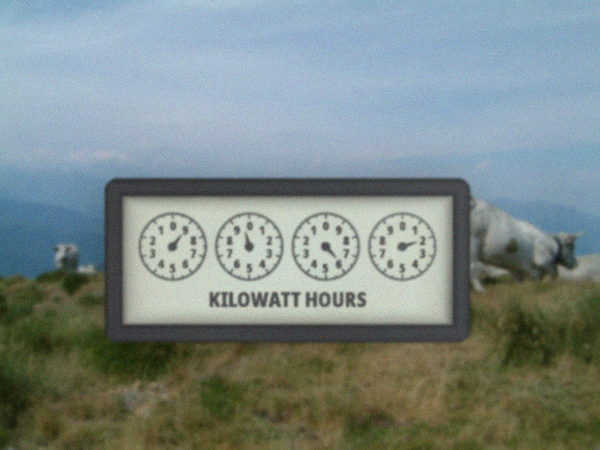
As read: {"value": 8962, "unit": "kWh"}
